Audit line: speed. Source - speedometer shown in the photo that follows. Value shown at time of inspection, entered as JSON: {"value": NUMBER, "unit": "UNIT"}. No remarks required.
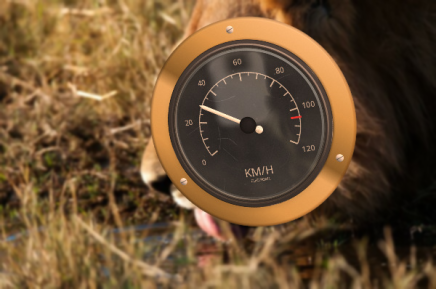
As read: {"value": 30, "unit": "km/h"}
